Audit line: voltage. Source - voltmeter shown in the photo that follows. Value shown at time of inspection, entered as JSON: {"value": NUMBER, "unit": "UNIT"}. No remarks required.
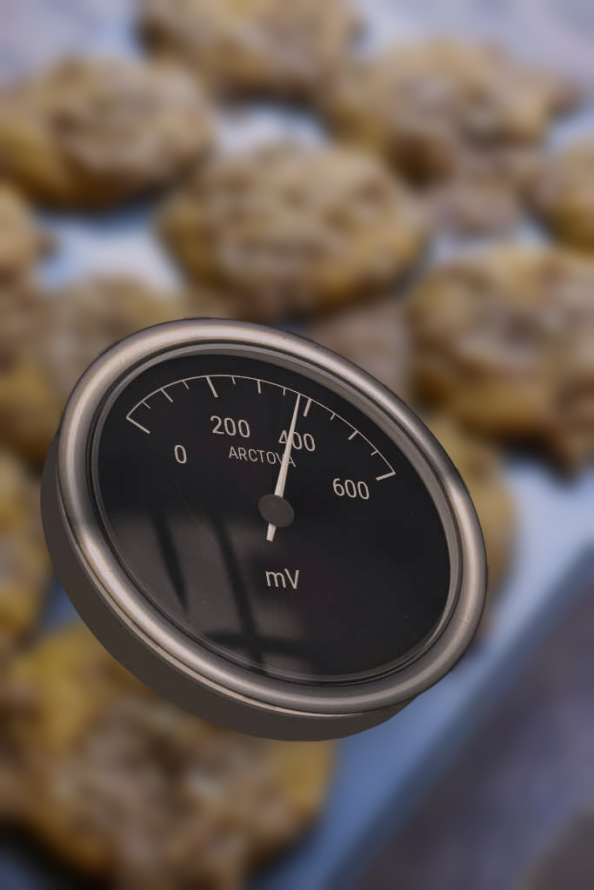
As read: {"value": 375, "unit": "mV"}
